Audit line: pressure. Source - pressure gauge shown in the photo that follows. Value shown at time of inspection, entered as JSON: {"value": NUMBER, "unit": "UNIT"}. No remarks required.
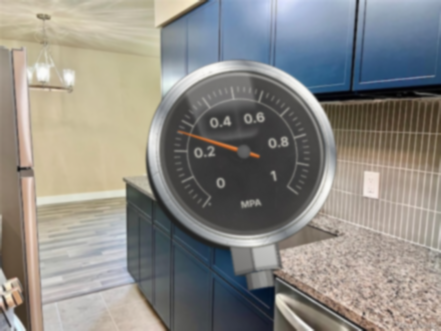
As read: {"value": 0.26, "unit": "MPa"}
